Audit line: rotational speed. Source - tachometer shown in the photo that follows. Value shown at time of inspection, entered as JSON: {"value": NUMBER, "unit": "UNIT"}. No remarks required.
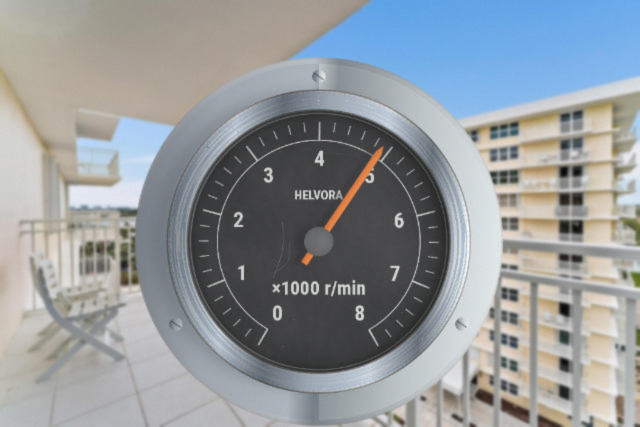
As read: {"value": 4900, "unit": "rpm"}
